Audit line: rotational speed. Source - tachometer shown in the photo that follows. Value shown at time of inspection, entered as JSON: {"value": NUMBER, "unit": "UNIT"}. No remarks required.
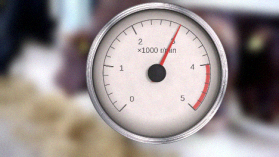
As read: {"value": 3000, "unit": "rpm"}
